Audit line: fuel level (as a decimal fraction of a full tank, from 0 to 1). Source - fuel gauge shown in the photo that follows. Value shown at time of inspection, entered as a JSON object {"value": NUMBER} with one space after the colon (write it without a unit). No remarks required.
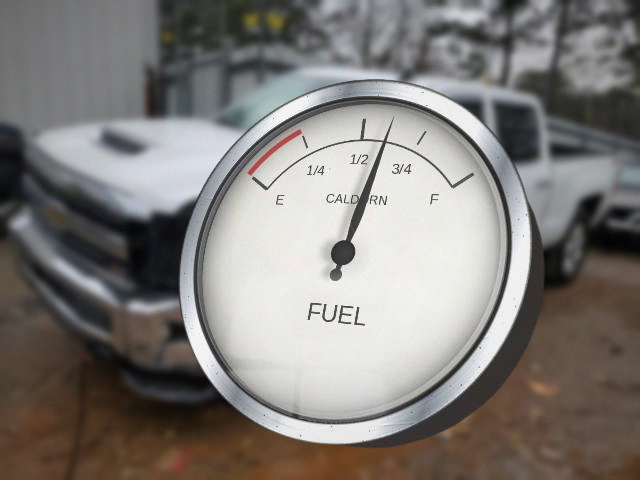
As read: {"value": 0.625}
